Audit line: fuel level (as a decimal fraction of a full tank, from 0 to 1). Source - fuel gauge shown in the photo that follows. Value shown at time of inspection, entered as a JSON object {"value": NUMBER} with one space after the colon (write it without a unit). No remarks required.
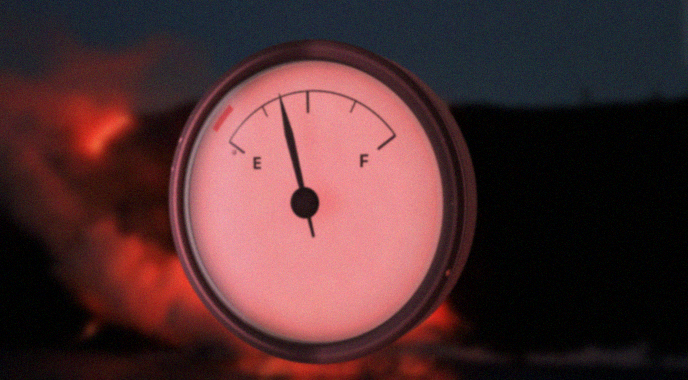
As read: {"value": 0.375}
